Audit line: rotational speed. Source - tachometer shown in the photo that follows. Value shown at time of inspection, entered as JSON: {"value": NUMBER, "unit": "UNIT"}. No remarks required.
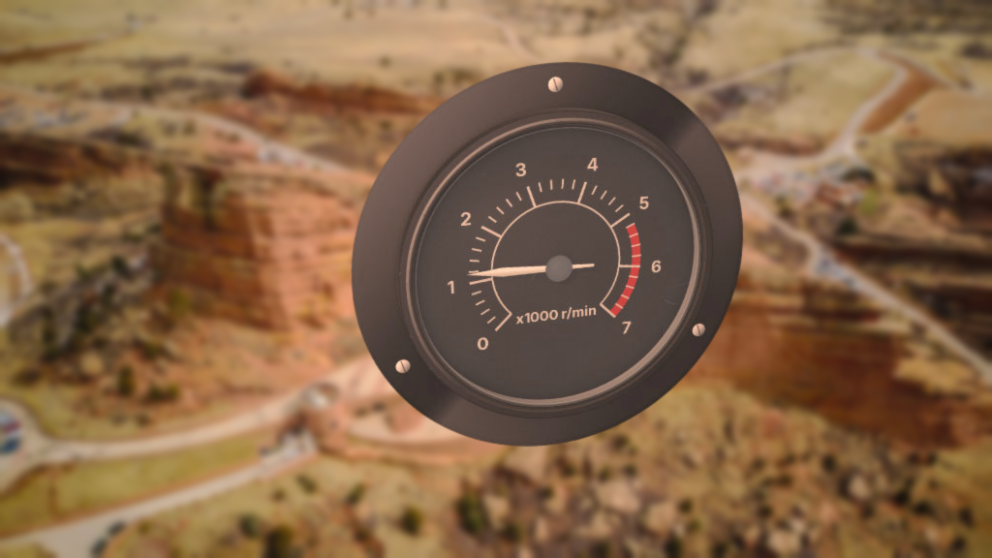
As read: {"value": 1200, "unit": "rpm"}
